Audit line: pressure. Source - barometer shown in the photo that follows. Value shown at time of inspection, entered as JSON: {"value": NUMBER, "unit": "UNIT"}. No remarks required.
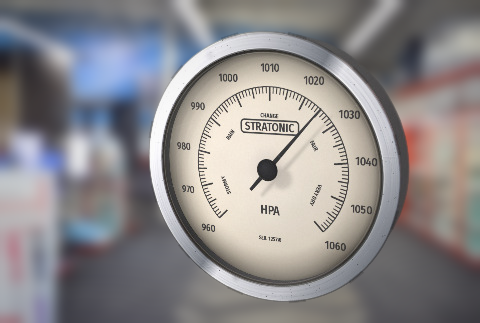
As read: {"value": 1025, "unit": "hPa"}
